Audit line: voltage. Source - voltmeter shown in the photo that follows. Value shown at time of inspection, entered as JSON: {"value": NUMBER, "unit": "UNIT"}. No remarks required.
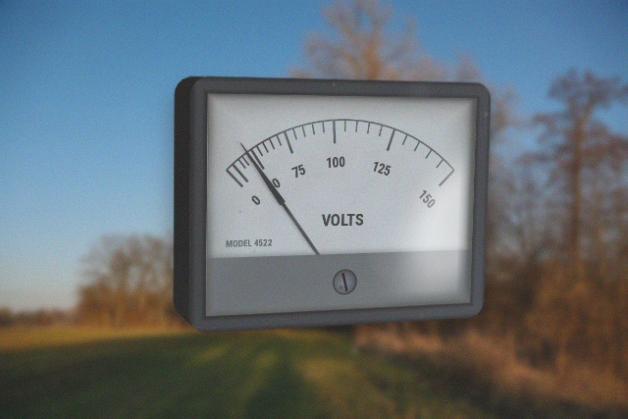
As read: {"value": 45, "unit": "V"}
